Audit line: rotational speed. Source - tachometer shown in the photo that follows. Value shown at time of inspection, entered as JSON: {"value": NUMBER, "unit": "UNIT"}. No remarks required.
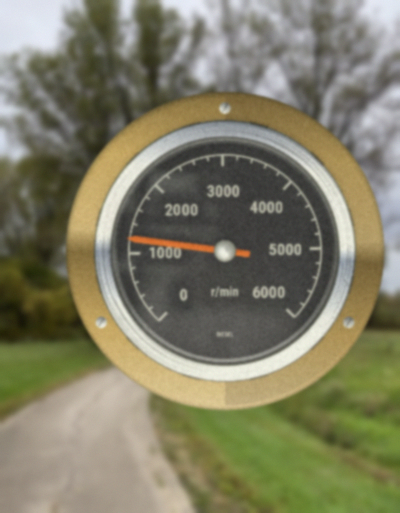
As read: {"value": 1200, "unit": "rpm"}
